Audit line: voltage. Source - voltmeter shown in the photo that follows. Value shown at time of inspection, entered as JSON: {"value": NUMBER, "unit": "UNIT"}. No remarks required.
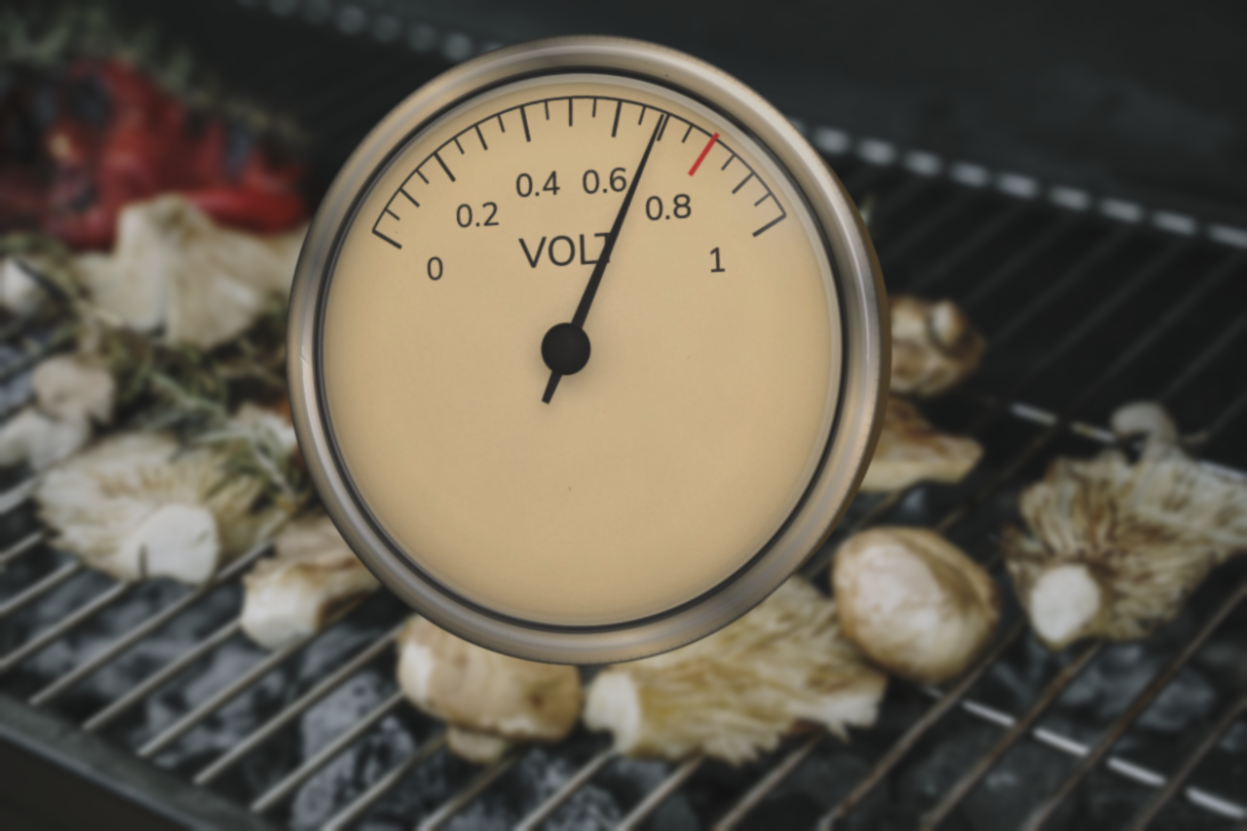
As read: {"value": 0.7, "unit": "V"}
